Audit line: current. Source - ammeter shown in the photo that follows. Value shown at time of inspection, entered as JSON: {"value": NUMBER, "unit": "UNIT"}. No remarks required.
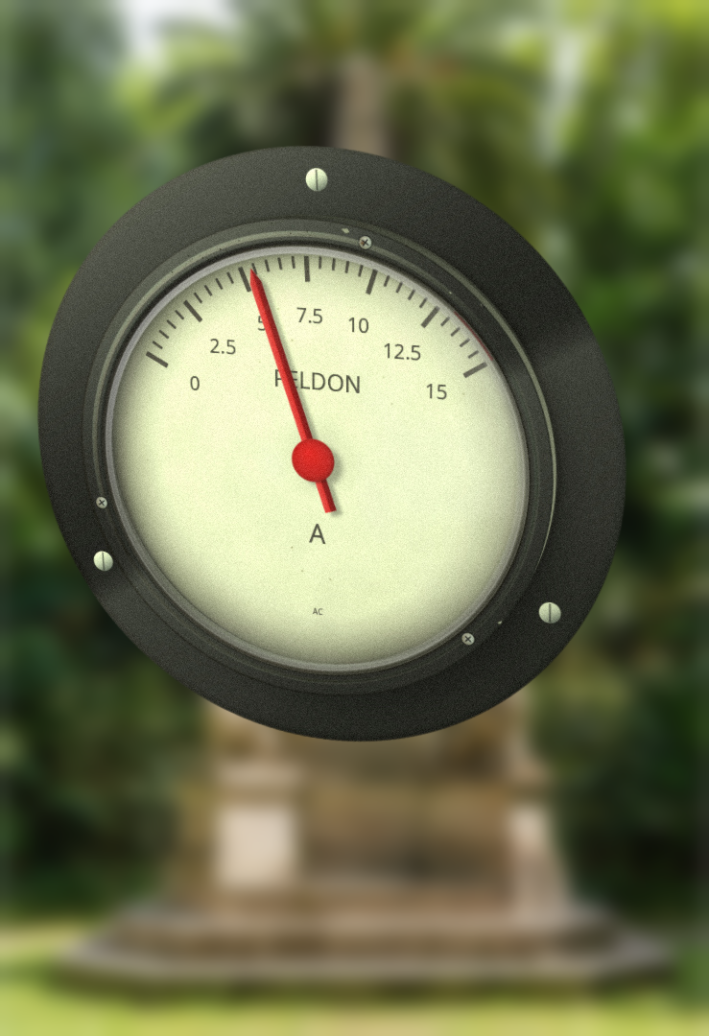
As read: {"value": 5.5, "unit": "A"}
